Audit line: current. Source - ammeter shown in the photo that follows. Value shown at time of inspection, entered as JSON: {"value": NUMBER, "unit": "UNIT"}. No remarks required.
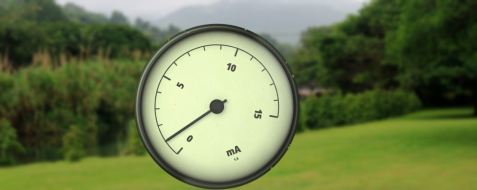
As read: {"value": 1, "unit": "mA"}
